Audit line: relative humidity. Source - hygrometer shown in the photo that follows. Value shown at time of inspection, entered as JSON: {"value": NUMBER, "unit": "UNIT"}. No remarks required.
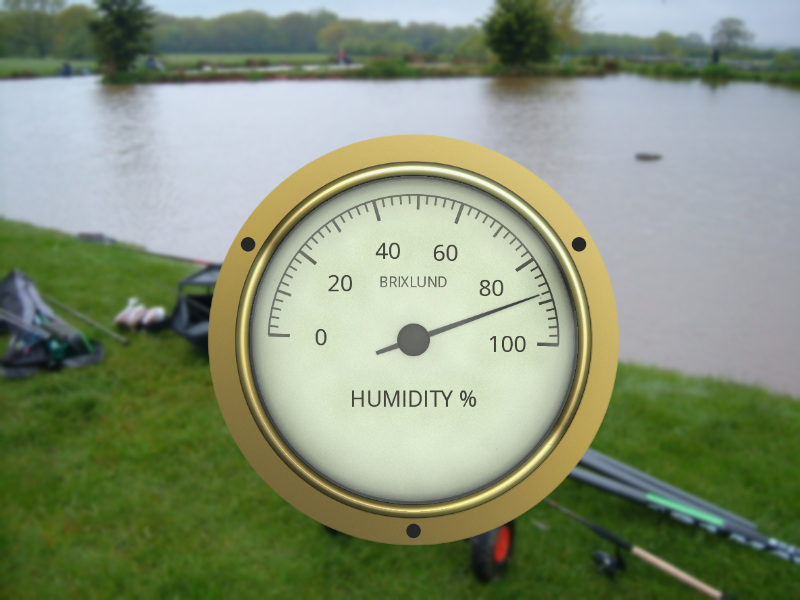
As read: {"value": 88, "unit": "%"}
